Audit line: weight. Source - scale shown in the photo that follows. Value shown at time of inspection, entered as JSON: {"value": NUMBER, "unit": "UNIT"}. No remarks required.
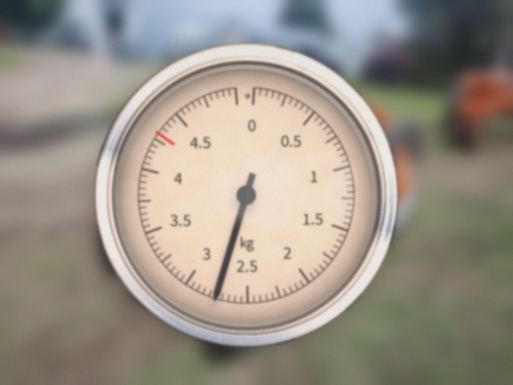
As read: {"value": 2.75, "unit": "kg"}
